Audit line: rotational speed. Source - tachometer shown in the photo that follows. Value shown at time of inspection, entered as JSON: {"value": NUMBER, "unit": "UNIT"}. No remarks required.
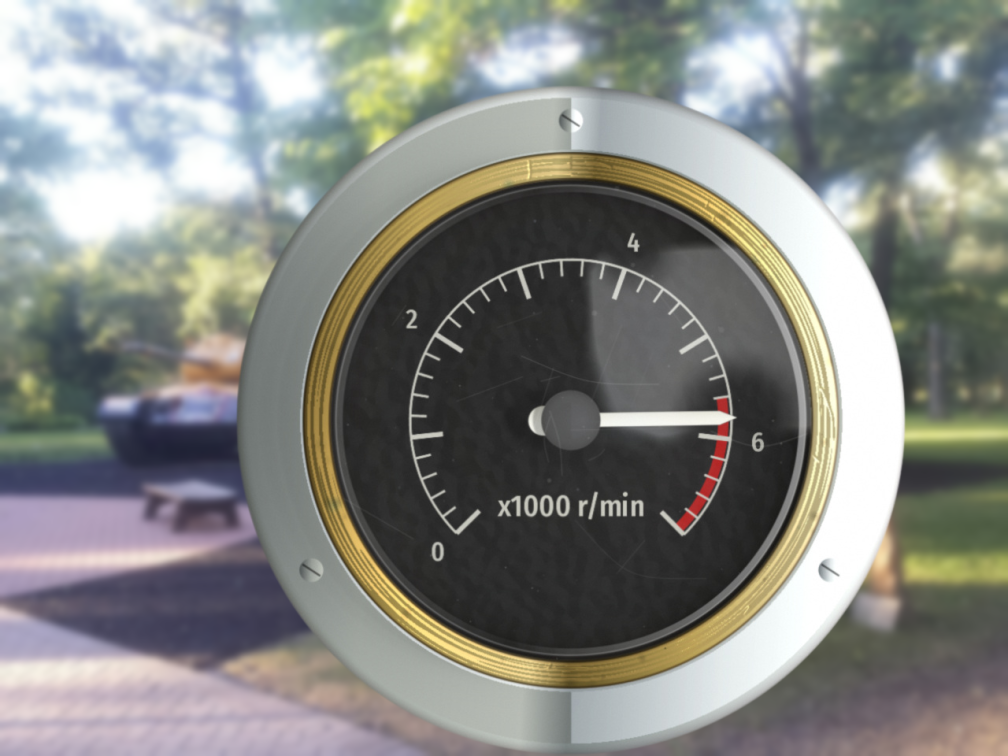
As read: {"value": 5800, "unit": "rpm"}
